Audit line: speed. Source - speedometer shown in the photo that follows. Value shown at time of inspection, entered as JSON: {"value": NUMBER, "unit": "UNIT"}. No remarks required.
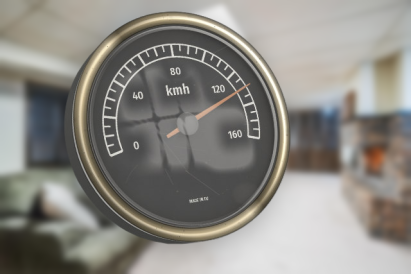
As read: {"value": 130, "unit": "km/h"}
